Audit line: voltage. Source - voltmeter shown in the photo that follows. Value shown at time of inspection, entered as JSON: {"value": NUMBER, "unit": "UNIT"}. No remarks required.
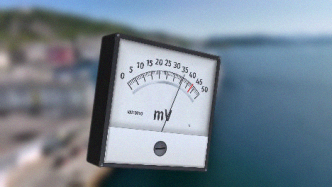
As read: {"value": 35, "unit": "mV"}
